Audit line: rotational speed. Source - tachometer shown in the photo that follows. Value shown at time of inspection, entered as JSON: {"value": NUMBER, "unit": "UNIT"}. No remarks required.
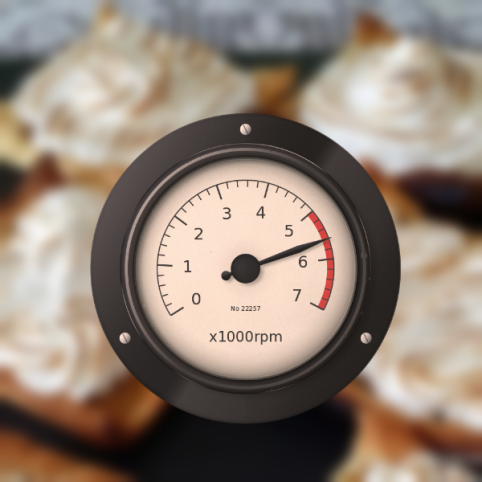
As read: {"value": 5600, "unit": "rpm"}
